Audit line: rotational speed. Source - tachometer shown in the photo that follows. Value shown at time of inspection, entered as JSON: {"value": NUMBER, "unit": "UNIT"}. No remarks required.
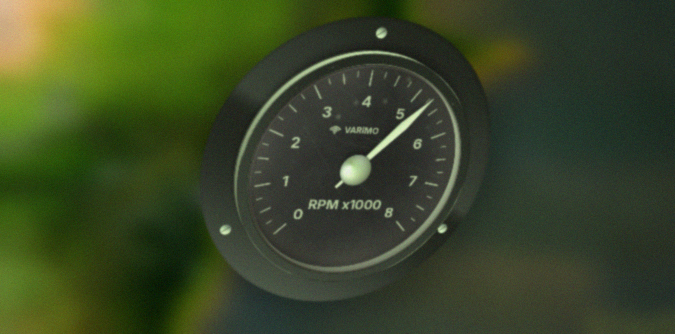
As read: {"value": 5250, "unit": "rpm"}
